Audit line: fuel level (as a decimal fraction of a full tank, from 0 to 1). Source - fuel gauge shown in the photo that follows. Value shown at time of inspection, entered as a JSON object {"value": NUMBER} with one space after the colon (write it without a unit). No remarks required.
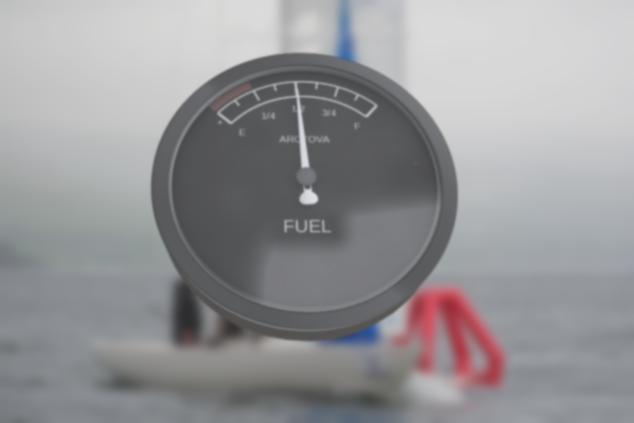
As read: {"value": 0.5}
